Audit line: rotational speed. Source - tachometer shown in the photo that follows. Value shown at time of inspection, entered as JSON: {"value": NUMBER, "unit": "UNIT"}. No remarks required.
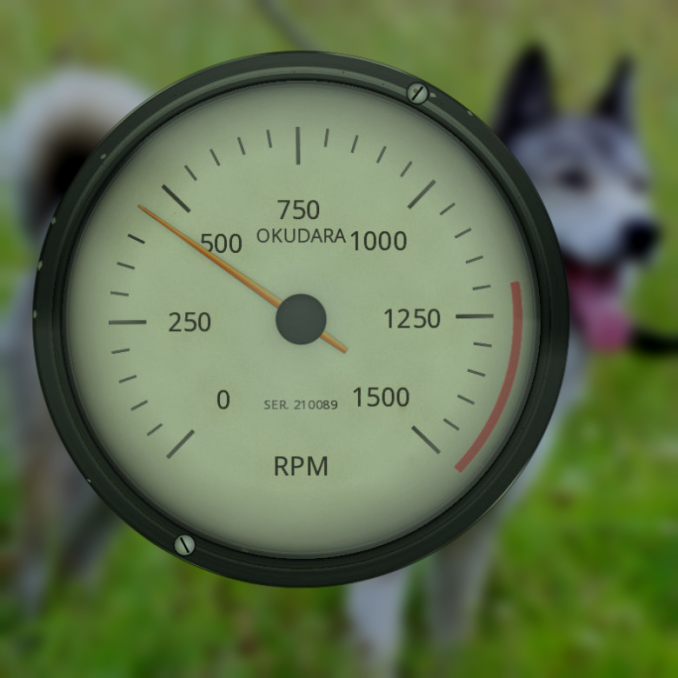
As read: {"value": 450, "unit": "rpm"}
